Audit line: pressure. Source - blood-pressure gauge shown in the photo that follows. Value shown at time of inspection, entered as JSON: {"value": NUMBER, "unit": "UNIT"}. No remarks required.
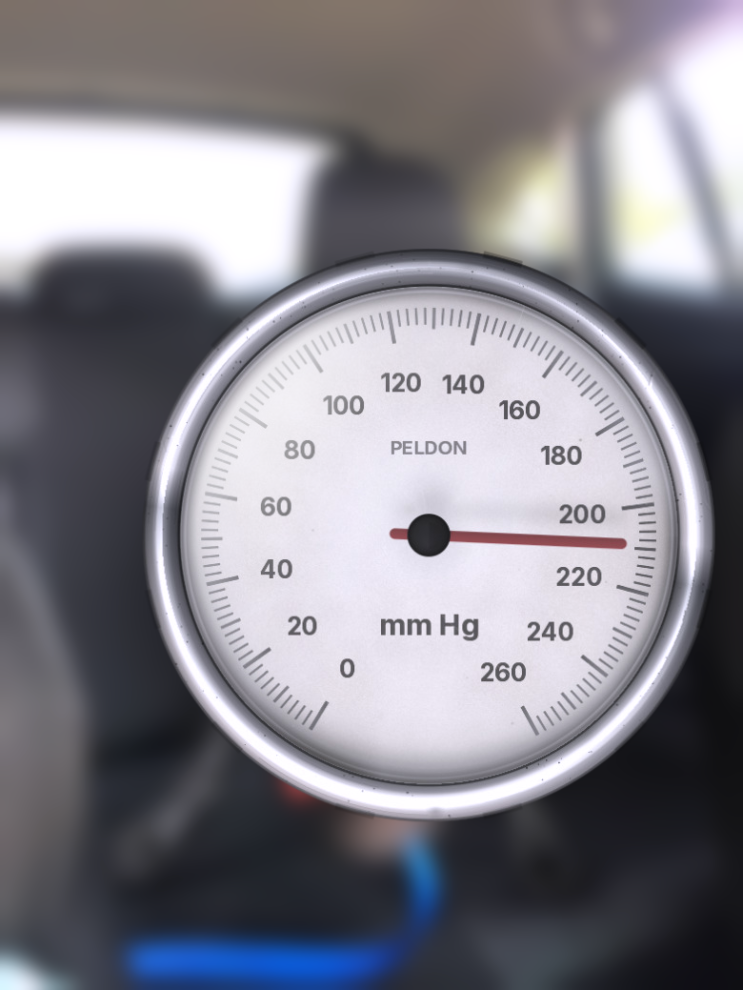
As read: {"value": 209, "unit": "mmHg"}
